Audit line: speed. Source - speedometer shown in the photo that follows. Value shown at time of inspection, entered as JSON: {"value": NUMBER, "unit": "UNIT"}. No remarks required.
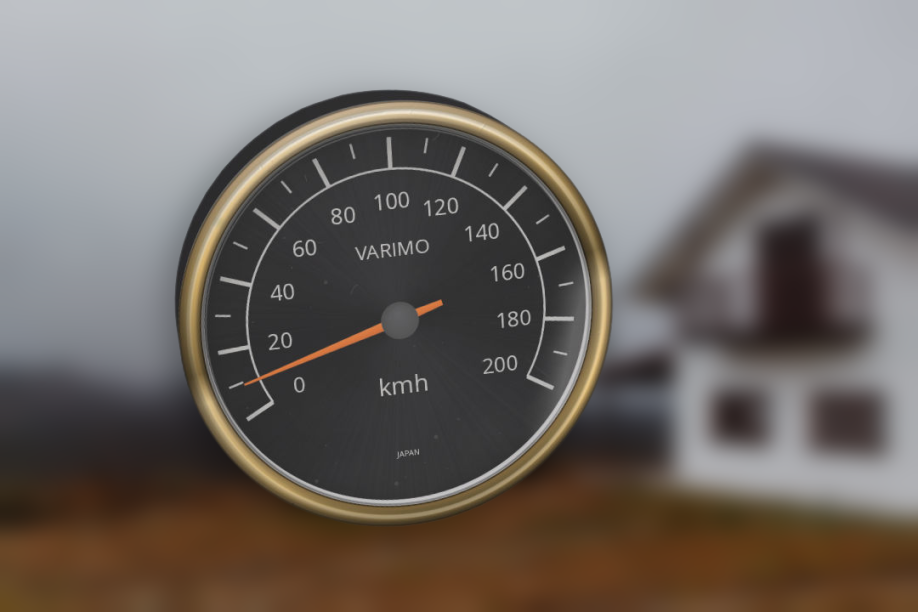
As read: {"value": 10, "unit": "km/h"}
